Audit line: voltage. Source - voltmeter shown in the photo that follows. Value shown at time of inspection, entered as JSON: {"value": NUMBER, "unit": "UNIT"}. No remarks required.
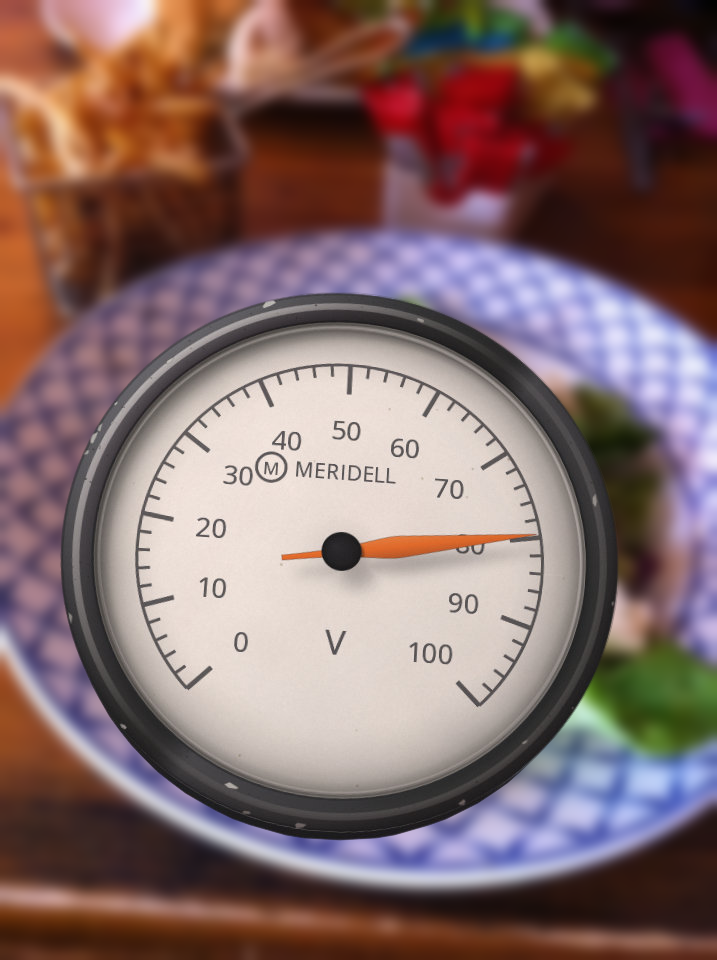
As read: {"value": 80, "unit": "V"}
